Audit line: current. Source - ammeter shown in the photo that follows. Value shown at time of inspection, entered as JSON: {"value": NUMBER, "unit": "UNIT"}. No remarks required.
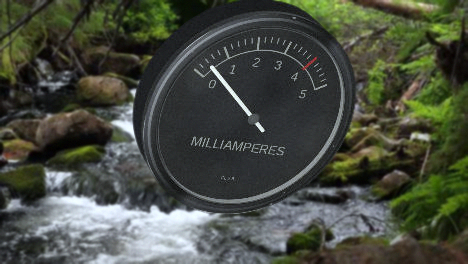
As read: {"value": 0.4, "unit": "mA"}
